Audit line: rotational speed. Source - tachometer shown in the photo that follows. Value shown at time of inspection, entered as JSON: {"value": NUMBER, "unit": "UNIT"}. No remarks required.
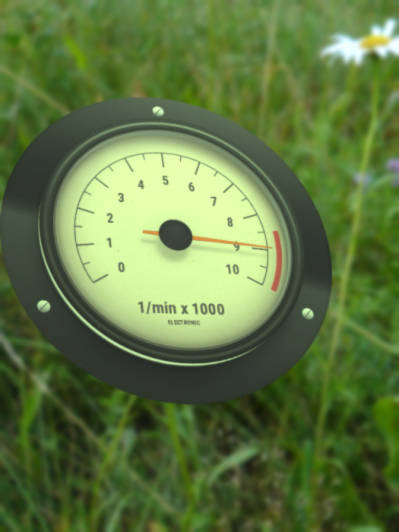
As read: {"value": 9000, "unit": "rpm"}
